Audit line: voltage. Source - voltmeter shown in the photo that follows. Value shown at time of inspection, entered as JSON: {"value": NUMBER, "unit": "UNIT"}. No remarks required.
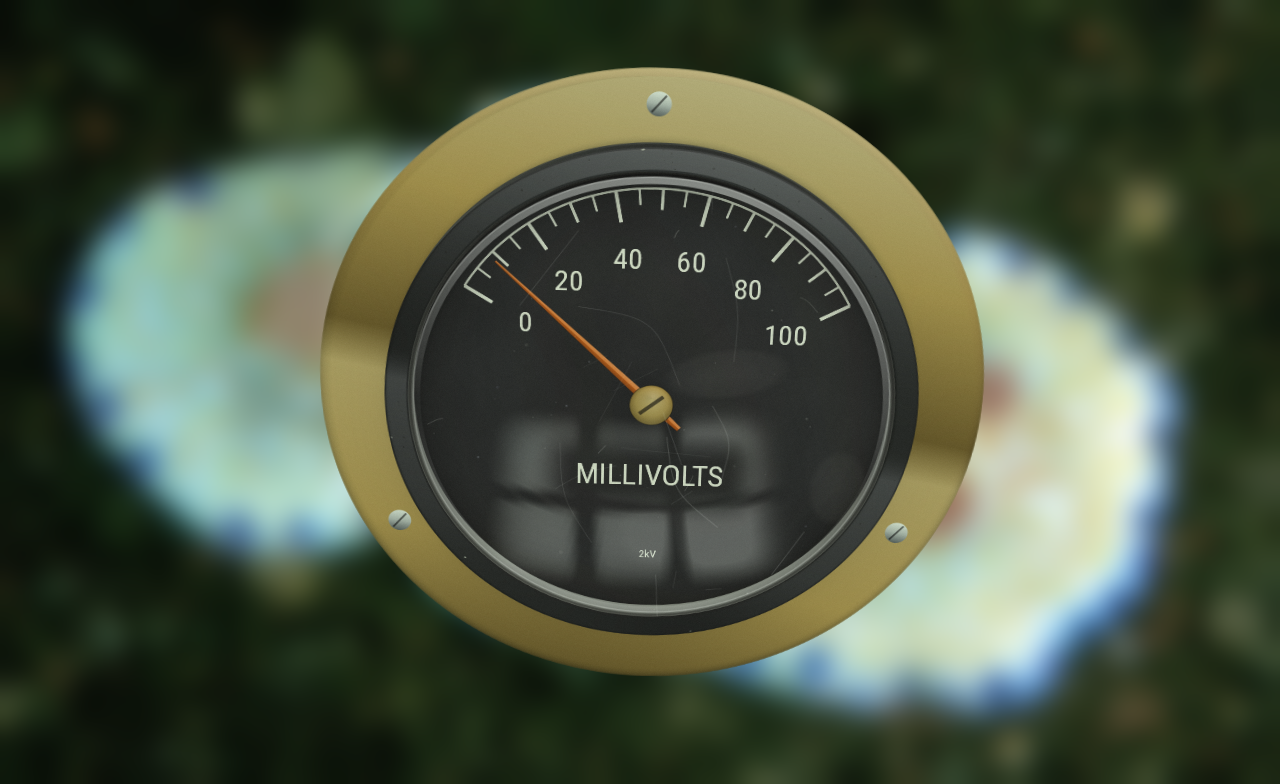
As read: {"value": 10, "unit": "mV"}
